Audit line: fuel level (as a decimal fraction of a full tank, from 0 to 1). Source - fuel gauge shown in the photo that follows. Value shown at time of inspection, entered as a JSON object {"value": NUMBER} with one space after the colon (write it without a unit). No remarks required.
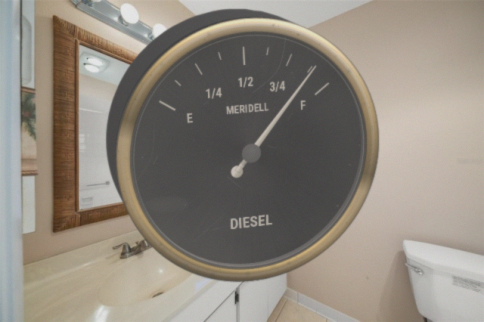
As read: {"value": 0.875}
